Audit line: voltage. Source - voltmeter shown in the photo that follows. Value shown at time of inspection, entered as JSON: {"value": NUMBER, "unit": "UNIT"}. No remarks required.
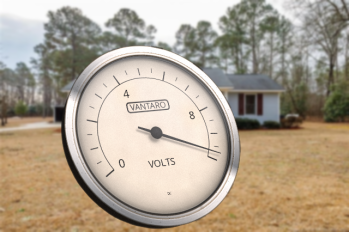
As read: {"value": 9.75, "unit": "V"}
